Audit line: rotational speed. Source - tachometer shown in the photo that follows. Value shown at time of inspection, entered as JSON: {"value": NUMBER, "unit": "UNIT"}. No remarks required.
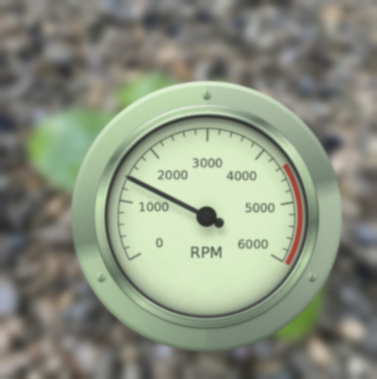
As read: {"value": 1400, "unit": "rpm"}
